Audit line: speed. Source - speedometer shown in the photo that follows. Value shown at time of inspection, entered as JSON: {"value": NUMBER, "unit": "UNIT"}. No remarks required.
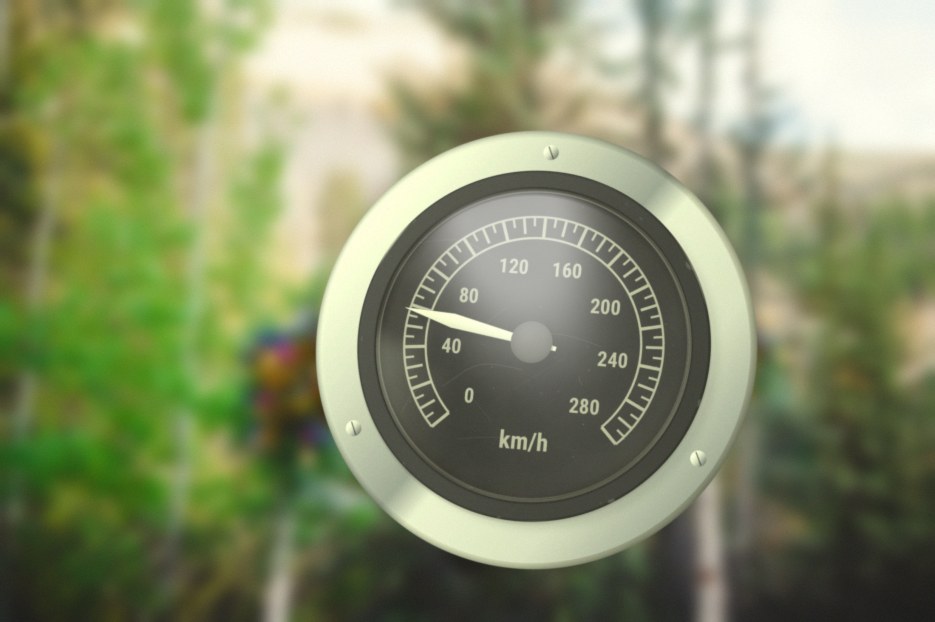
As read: {"value": 57.5, "unit": "km/h"}
